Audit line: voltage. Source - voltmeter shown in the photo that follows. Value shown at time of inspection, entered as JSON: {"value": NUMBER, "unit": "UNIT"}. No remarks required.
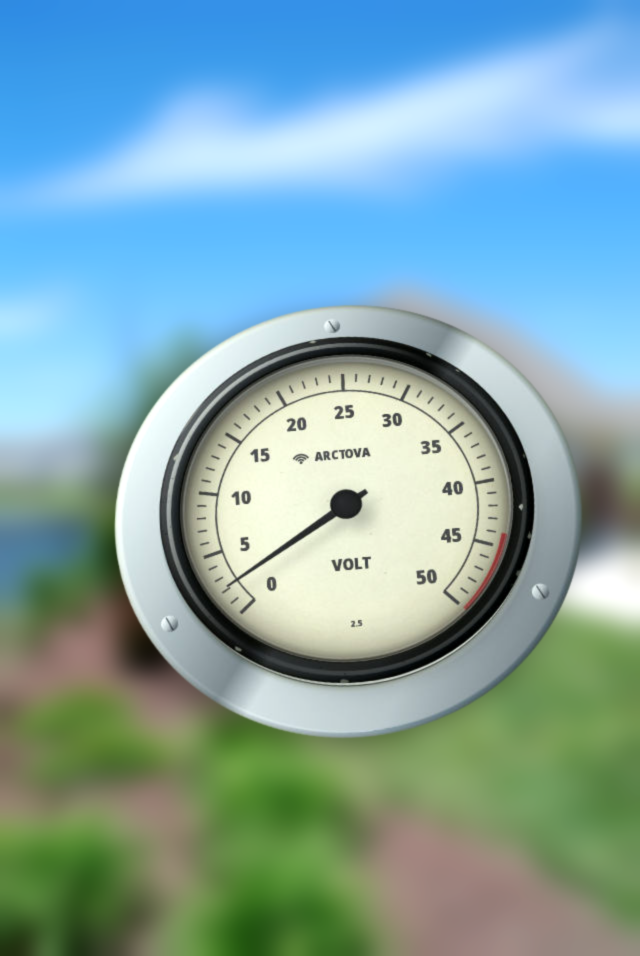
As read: {"value": 2, "unit": "V"}
